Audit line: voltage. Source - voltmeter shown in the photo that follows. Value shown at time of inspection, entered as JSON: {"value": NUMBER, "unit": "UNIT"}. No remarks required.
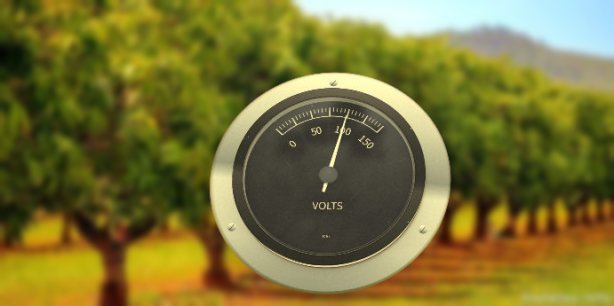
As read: {"value": 100, "unit": "V"}
